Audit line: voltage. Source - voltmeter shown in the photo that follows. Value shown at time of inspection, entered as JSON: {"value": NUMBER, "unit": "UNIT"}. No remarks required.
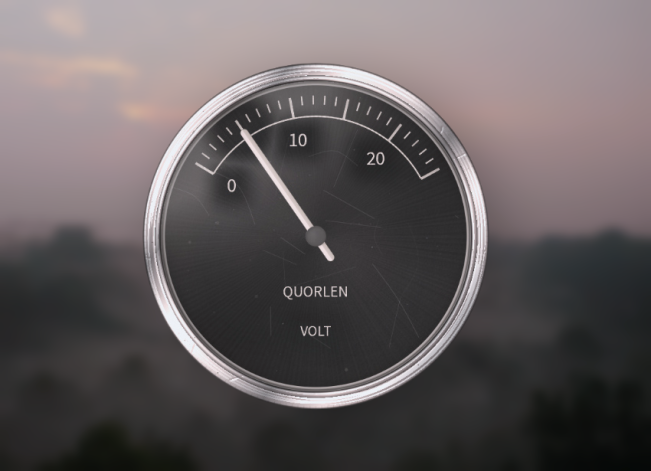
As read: {"value": 5, "unit": "V"}
